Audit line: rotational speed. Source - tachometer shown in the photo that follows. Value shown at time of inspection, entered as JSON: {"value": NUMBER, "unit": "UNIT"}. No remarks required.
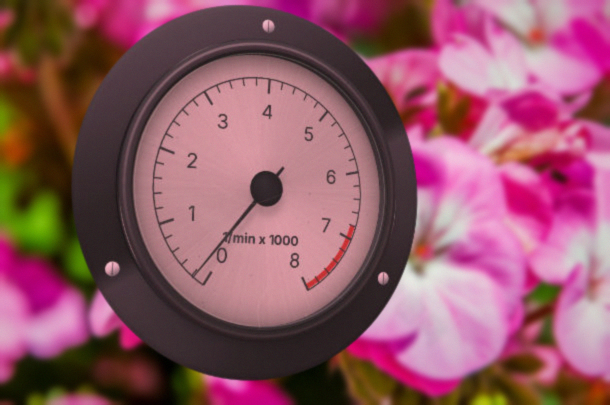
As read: {"value": 200, "unit": "rpm"}
